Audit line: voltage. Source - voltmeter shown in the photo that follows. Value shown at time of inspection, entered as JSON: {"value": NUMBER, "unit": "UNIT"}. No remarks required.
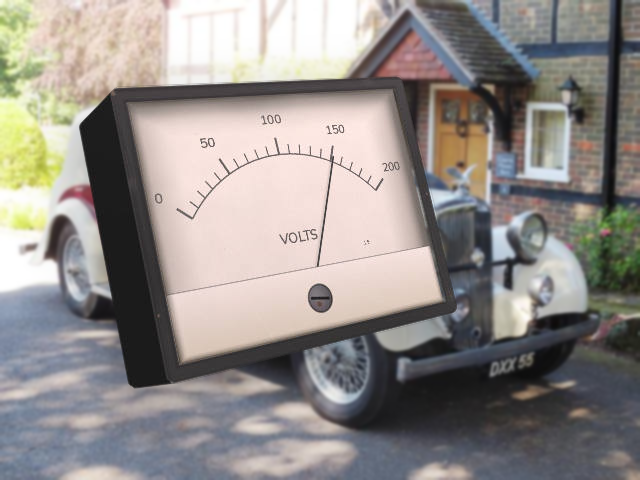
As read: {"value": 150, "unit": "V"}
